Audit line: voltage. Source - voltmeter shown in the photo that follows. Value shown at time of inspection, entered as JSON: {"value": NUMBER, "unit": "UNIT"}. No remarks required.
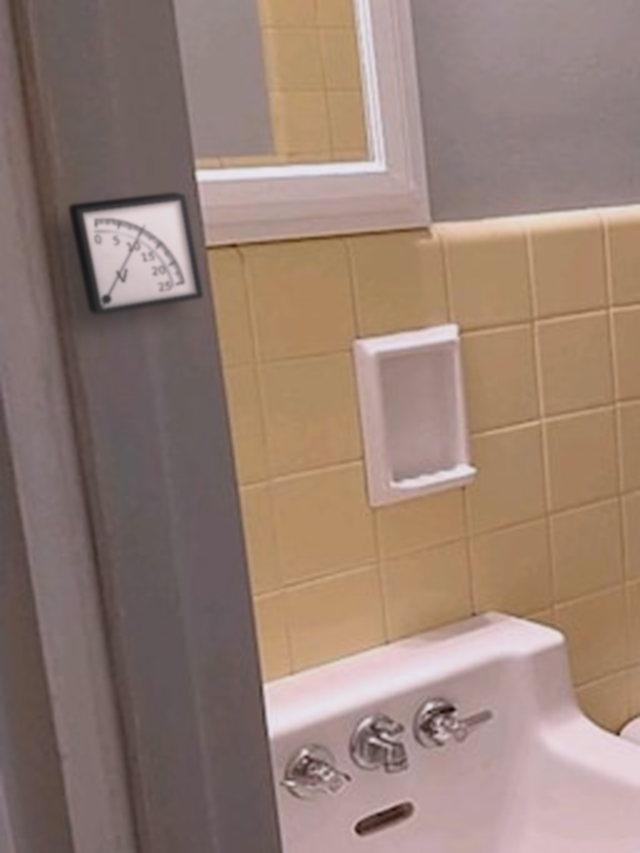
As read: {"value": 10, "unit": "V"}
